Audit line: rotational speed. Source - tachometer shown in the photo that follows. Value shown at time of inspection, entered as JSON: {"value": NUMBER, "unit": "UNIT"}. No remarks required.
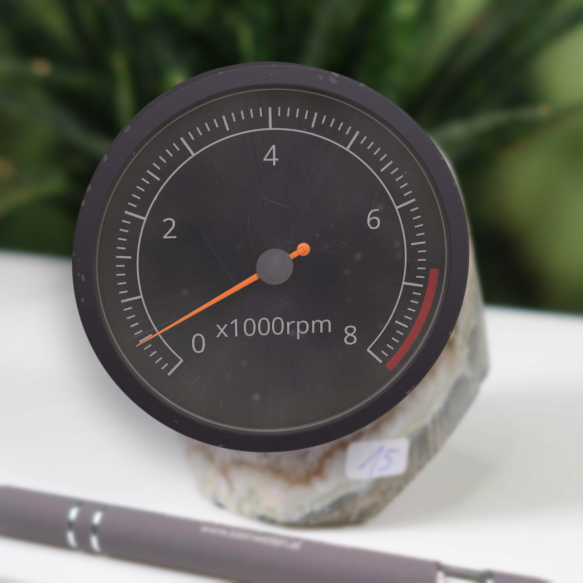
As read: {"value": 500, "unit": "rpm"}
